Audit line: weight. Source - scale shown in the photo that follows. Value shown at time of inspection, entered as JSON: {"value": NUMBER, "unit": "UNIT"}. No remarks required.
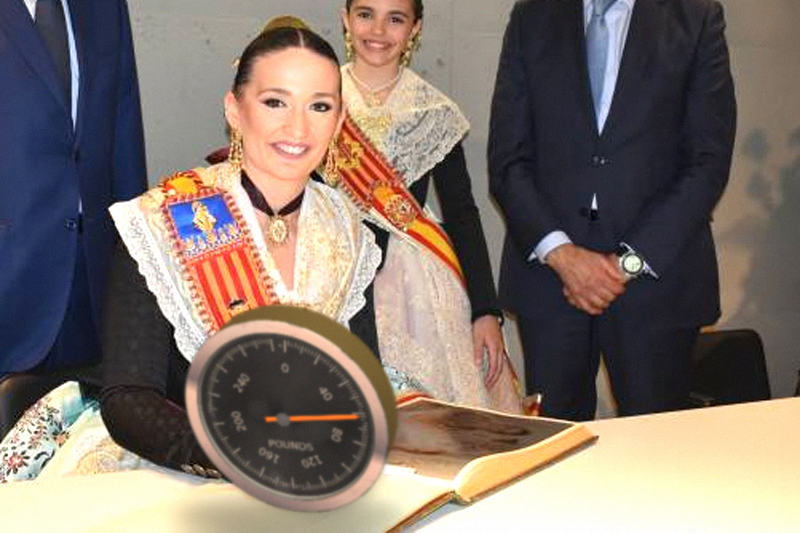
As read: {"value": 60, "unit": "lb"}
